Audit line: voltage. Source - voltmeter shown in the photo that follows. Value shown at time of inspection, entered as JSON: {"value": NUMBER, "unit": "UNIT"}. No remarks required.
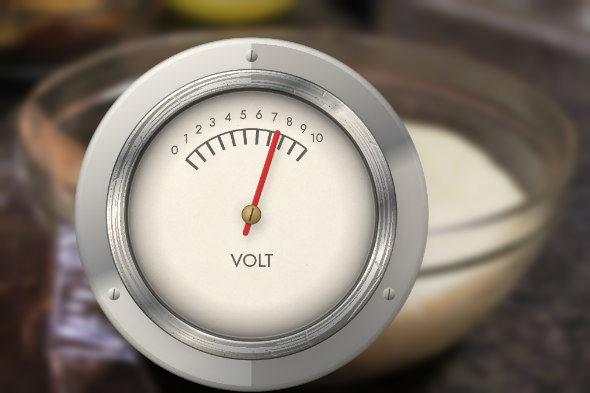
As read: {"value": 7.5, "unit": "V"}
